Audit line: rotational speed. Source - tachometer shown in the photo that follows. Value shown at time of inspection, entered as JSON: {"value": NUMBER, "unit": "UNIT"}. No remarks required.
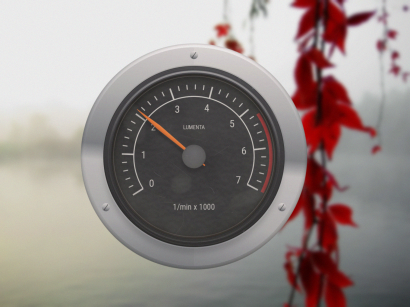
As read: {"value": 2100, "unit": "rpm"}
